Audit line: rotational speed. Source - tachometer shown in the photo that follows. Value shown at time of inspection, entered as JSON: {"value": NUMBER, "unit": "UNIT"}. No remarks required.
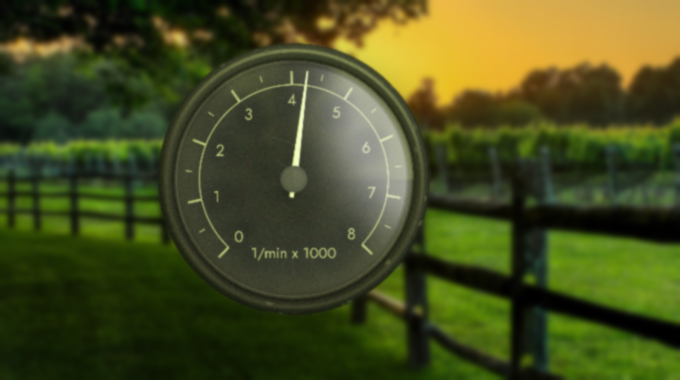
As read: {"value": 4250, "unit": "rpm"}
